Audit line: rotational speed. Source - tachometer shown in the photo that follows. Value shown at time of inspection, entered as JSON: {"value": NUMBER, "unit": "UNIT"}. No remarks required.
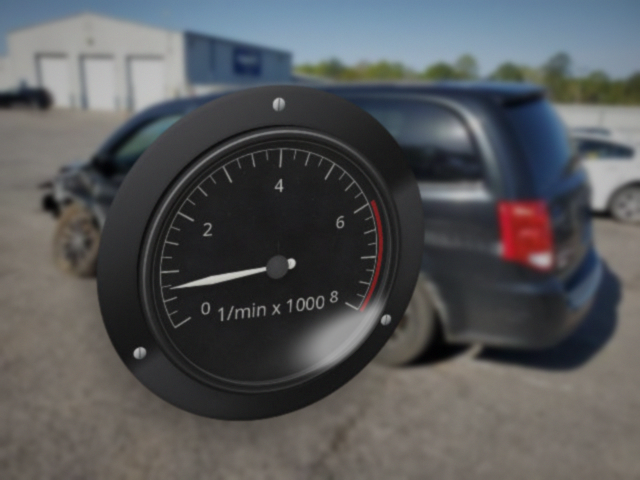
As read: {"value": 750, "unit": "rpm"}
